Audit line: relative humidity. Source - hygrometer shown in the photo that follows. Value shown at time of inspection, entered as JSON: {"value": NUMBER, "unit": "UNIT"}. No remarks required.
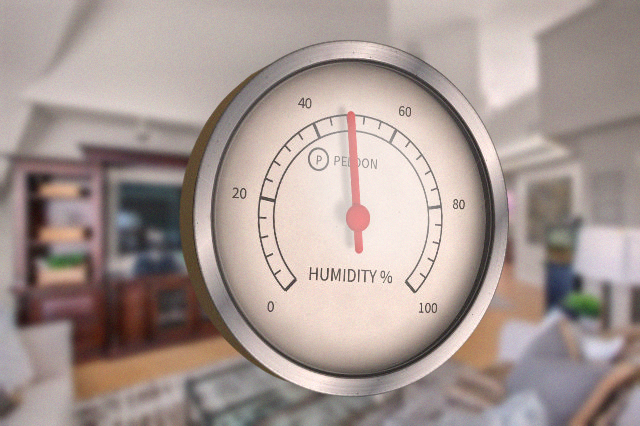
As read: {"value": 48, "unit": "%"}
